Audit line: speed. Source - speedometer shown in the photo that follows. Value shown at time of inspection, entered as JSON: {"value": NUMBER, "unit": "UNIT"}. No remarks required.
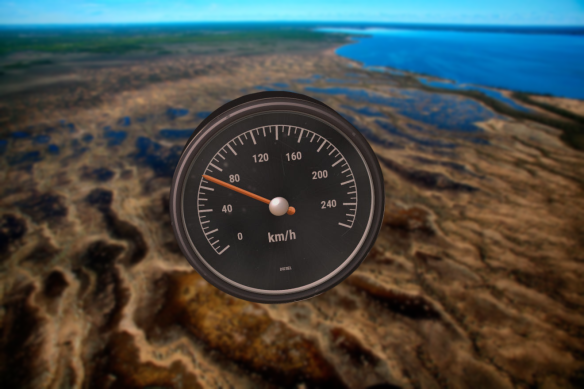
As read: {"value": 70, "unit": "km/h"}
